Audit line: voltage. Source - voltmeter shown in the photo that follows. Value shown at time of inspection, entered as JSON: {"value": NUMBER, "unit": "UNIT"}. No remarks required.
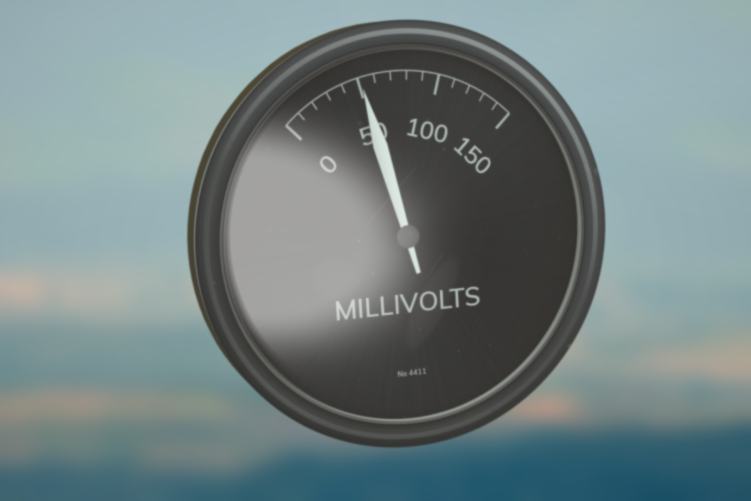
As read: {"value": 50, "unit": "mV"}
